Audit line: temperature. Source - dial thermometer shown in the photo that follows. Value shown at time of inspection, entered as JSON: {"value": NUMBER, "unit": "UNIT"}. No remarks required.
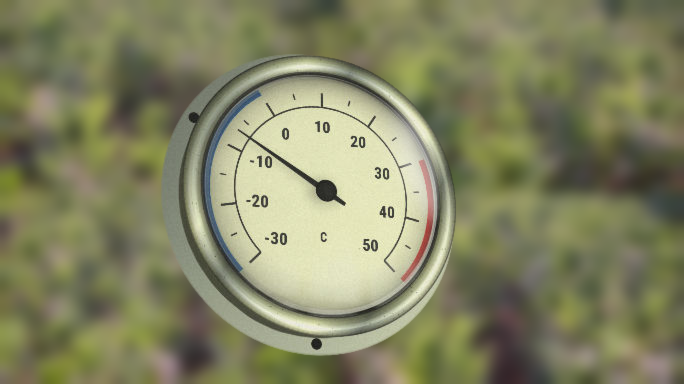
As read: {"value": -7.5, "unit": "°C"}
